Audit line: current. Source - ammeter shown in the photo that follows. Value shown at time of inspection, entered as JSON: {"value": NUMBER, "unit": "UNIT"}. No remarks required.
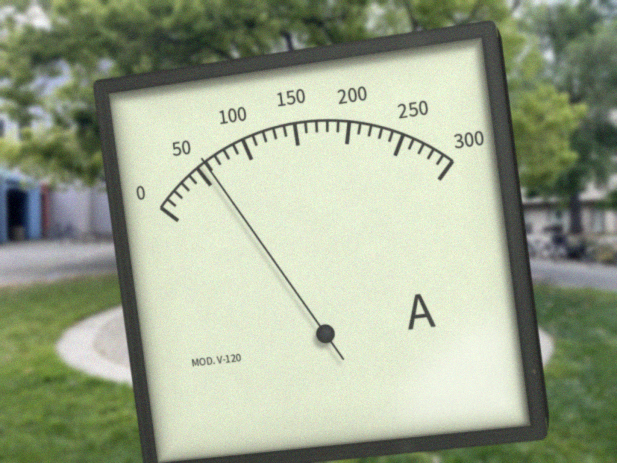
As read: {"value": 60, "unit": "A"}
